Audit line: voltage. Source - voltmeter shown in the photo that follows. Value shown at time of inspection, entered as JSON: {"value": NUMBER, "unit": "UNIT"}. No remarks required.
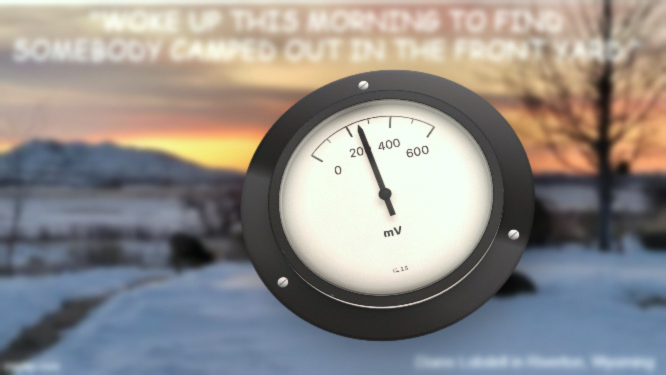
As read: {"value": 250, "unit": "mV"}
